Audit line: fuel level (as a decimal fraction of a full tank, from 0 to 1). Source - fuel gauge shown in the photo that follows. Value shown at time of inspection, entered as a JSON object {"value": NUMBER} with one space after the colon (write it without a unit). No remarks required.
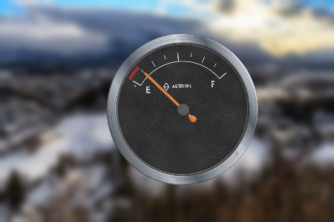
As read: {"value": 0.125}
